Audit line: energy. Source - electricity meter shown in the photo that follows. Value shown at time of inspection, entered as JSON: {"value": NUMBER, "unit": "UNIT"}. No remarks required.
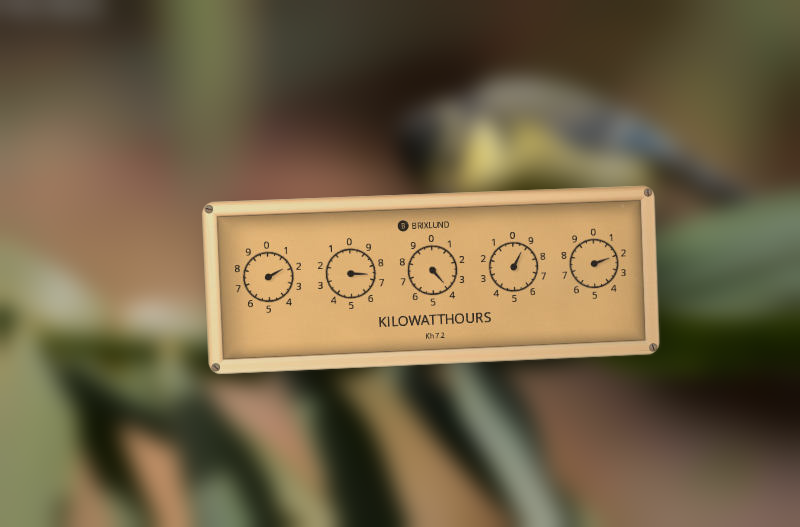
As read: {"value": 17392, "unit": "kWh"}
